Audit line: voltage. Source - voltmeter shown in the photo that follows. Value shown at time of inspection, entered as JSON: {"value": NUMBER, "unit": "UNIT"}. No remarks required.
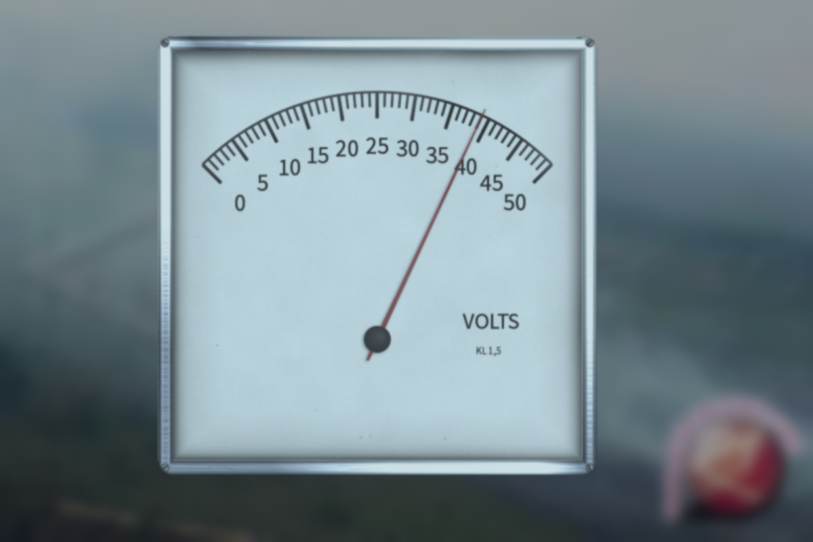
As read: {"value": 39, "unit": "V"}
